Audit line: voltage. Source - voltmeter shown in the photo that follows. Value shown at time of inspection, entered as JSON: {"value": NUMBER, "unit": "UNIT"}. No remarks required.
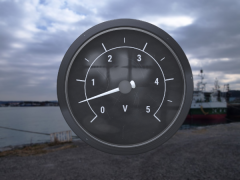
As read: {"value": 0.5, "unit": "V"}
